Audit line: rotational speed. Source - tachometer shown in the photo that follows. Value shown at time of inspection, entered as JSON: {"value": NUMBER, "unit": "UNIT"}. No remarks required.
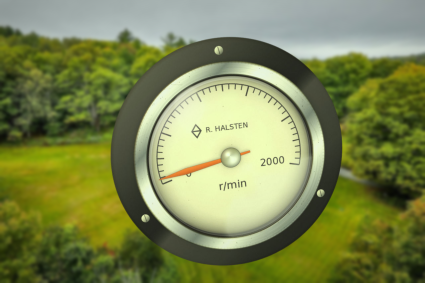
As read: {"value": 50, "unit": "rpm"}
